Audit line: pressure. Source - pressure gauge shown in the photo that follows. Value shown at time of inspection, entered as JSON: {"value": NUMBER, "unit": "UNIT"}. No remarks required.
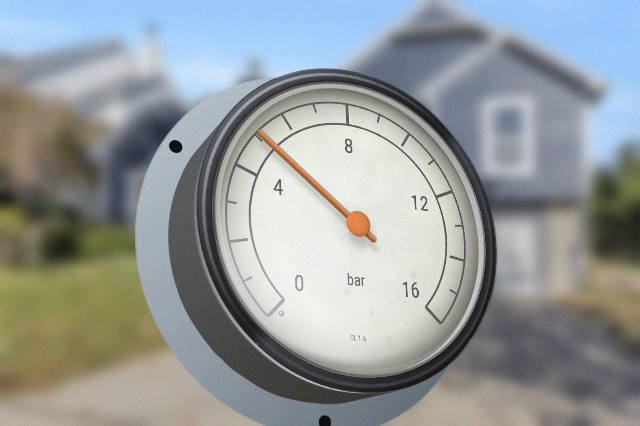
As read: {"value": 5, "unit": "bar"}
